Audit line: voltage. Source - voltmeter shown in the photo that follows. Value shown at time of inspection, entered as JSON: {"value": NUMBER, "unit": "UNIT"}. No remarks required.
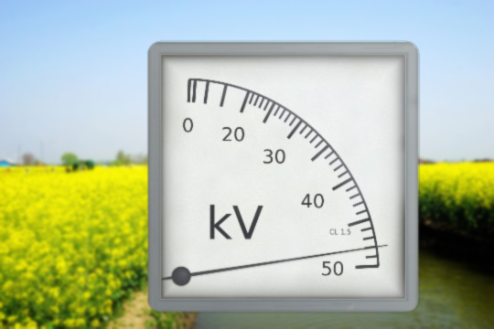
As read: {"value": 48, "unit": "kV"}
